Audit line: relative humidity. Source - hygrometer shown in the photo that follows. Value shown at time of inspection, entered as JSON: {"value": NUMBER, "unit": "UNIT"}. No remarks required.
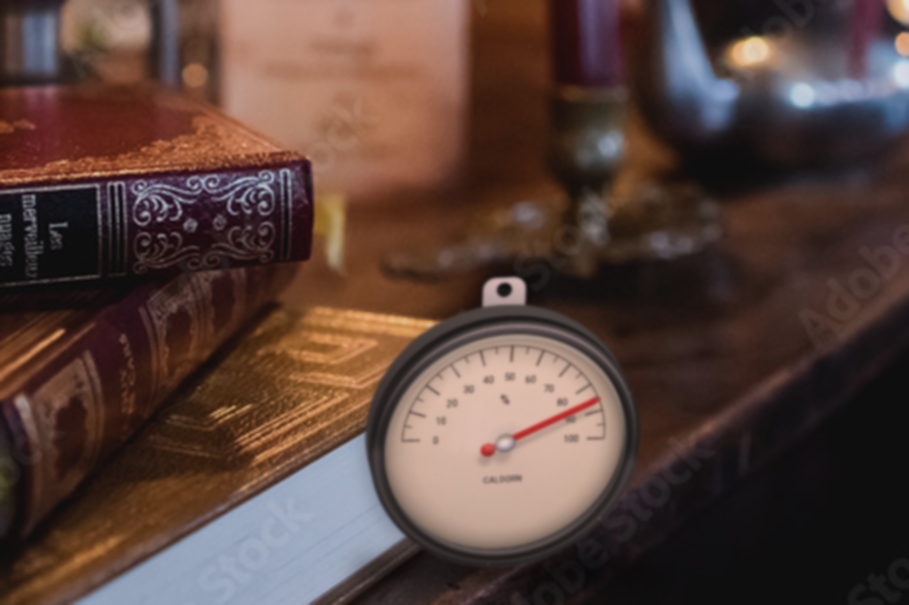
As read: {"value": 85, "unit": "%"}
